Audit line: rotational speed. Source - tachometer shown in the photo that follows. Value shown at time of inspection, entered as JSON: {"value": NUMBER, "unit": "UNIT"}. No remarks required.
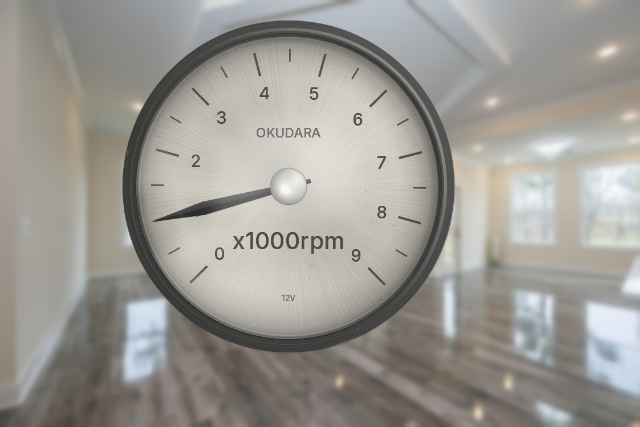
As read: {"value": 1000, "unit": "rpm"}
